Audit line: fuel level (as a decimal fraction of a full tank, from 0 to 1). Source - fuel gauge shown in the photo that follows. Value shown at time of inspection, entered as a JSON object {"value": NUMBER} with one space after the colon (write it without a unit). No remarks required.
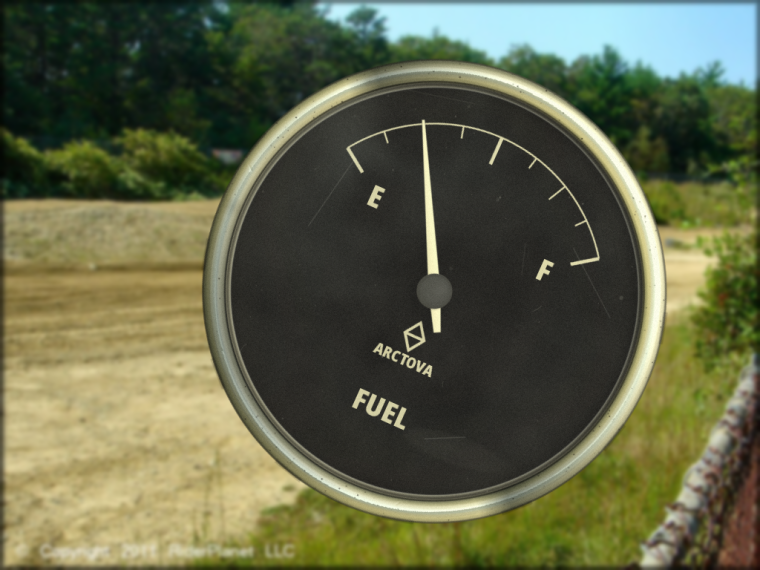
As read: {"value": 0.25}
